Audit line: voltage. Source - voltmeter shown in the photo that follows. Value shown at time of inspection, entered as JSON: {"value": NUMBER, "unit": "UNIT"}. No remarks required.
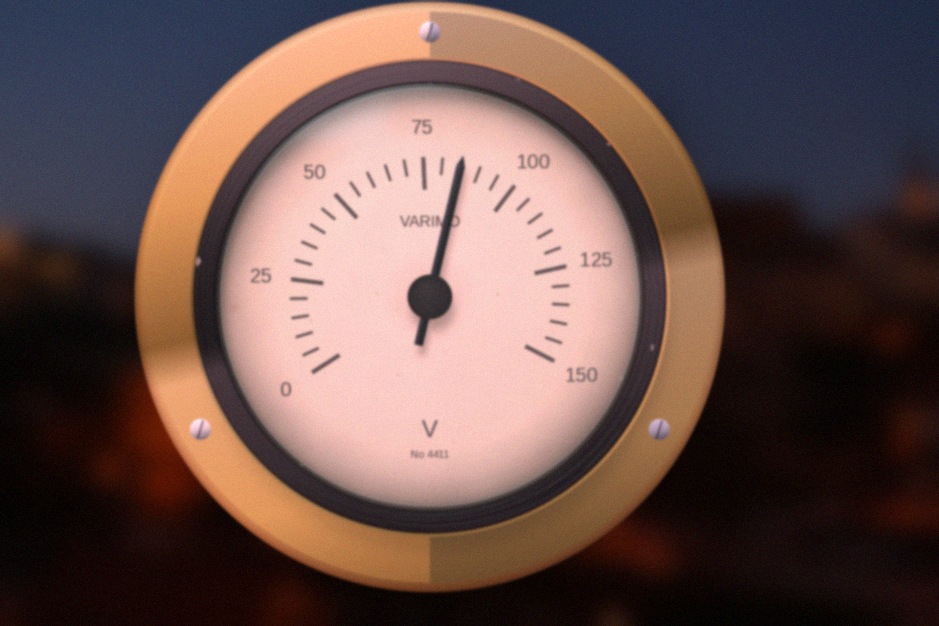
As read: {"value": 85, "unit": "V"}
